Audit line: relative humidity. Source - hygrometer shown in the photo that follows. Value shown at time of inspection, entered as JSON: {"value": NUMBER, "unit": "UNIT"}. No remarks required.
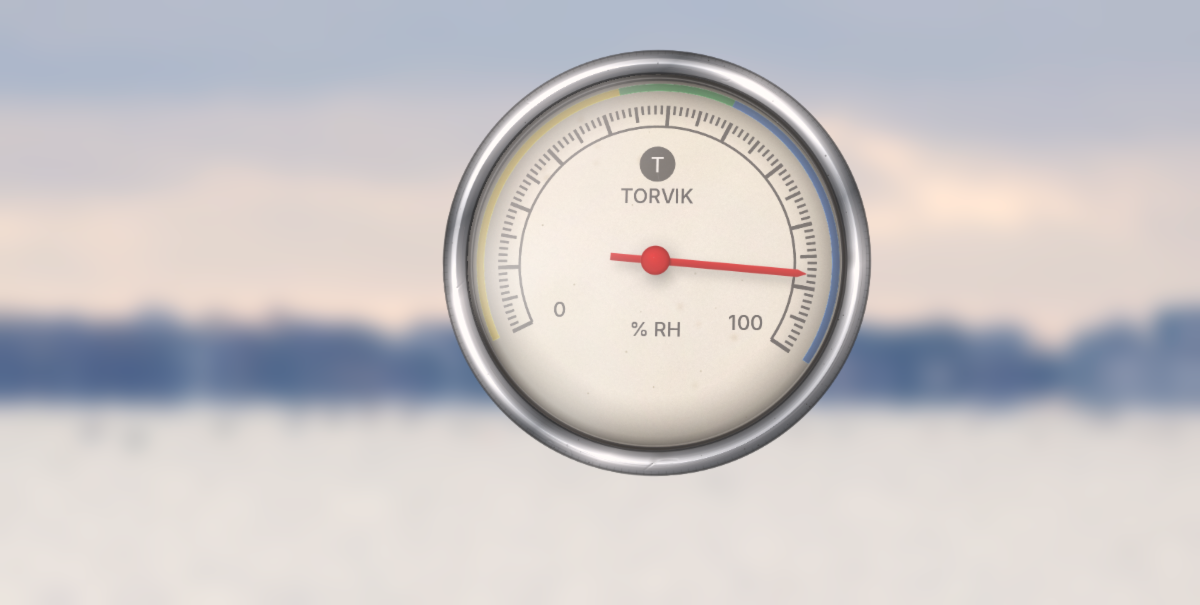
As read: {"value": 88, "unit": "%"}
